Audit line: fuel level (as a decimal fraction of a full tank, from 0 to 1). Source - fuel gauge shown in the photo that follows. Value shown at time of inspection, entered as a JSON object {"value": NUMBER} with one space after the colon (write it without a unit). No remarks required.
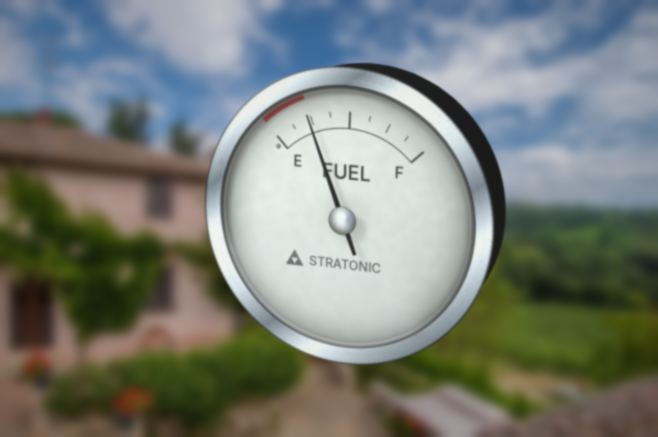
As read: {"value": 0.25}
